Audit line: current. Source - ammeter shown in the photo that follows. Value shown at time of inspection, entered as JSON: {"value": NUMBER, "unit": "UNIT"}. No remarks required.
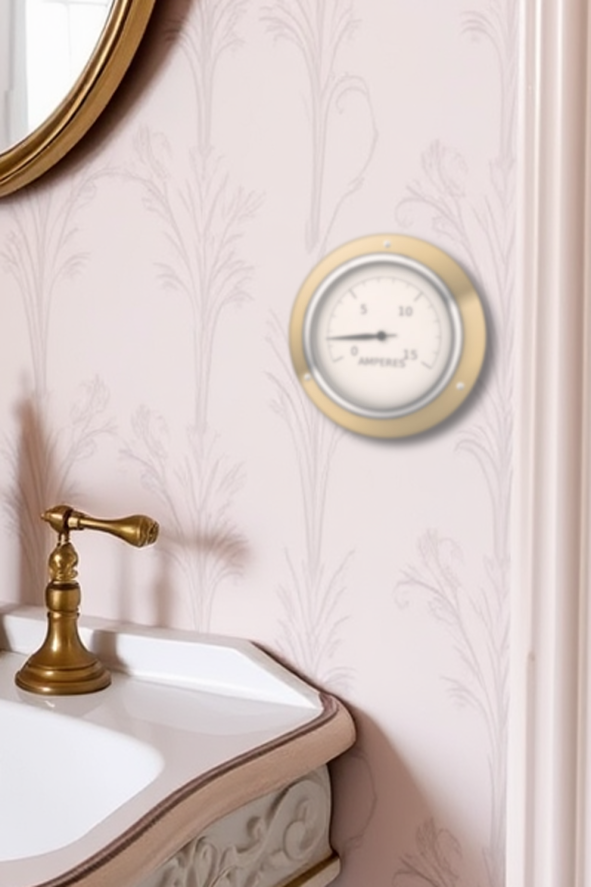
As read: {"value": 1.5, "unit": "A"}
